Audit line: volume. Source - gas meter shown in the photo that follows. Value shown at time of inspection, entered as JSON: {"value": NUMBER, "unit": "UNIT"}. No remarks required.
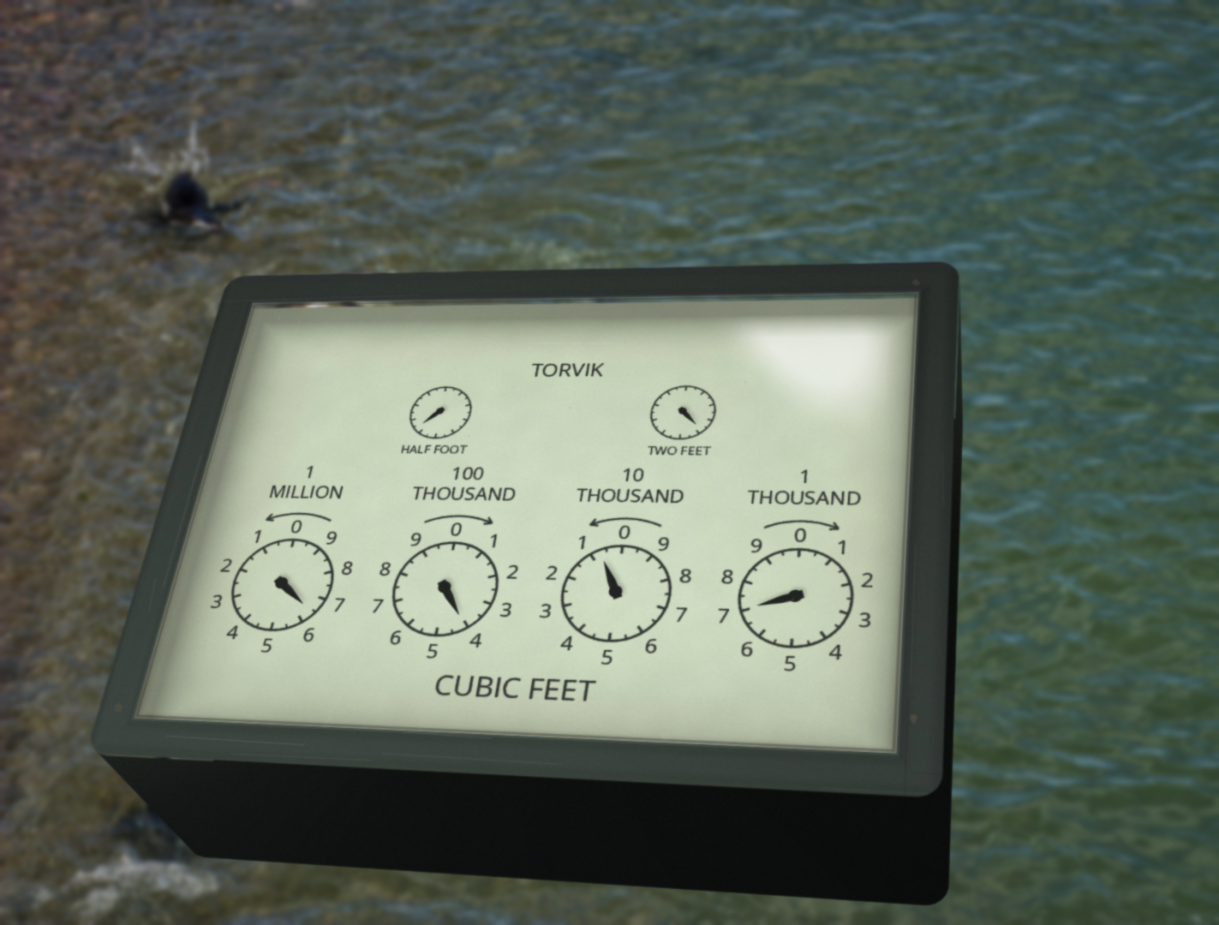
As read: {"value": 640700, "unit": "ft³"}
